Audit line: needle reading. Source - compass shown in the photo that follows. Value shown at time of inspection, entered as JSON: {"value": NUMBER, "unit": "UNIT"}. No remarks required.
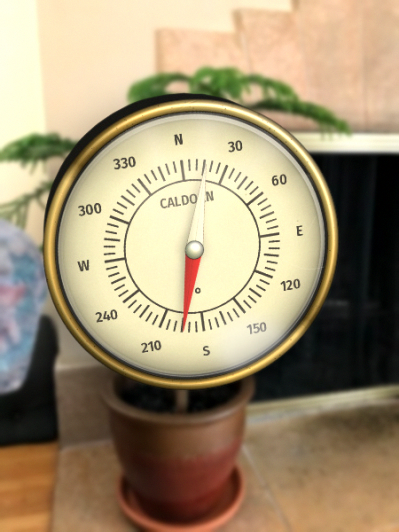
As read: {"value": 195, "unit": "°"}
